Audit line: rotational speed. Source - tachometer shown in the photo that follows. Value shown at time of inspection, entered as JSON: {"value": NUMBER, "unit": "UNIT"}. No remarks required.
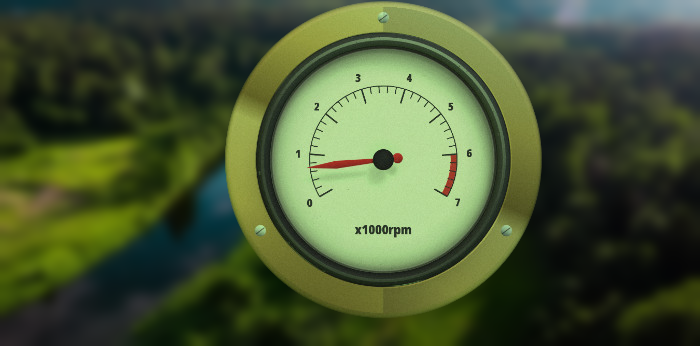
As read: {"value": 700, "unit": "rpm"}
